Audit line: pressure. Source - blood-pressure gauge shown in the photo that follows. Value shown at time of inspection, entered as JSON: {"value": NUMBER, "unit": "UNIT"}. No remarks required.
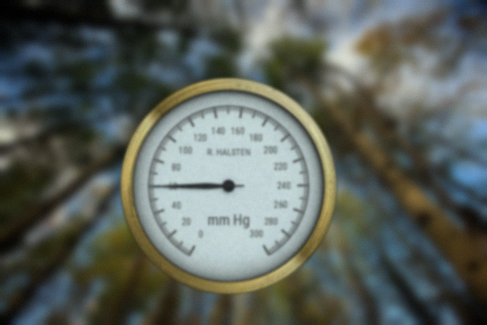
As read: {"value": 60, "unit": "mmHg"}
